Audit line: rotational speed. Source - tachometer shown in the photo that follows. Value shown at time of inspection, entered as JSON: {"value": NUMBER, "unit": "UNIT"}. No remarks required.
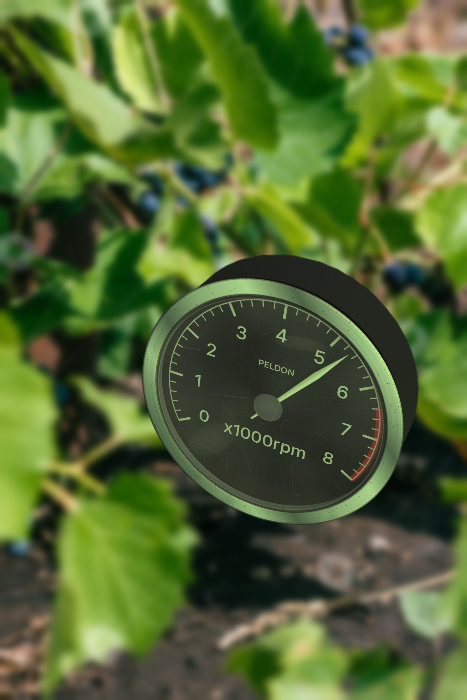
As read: {"value": 5300, "unit": "rpm"}
